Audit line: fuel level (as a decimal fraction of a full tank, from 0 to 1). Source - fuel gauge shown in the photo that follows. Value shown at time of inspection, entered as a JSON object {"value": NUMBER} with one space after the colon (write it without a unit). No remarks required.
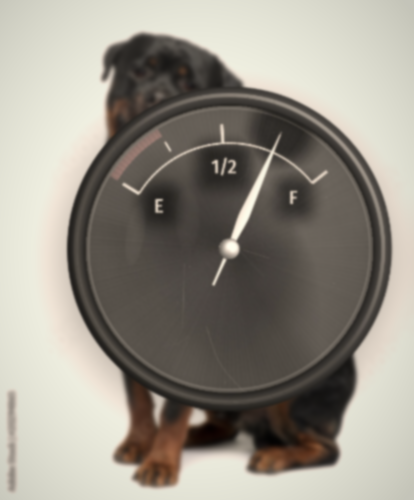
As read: {"value": 0.75}
